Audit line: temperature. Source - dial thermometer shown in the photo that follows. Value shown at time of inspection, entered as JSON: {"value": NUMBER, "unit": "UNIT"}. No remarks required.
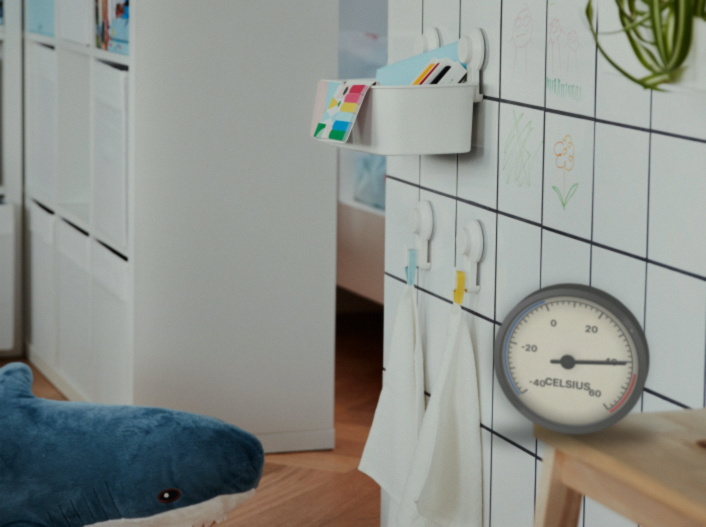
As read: {"value": 40, "unit": "°C"}
